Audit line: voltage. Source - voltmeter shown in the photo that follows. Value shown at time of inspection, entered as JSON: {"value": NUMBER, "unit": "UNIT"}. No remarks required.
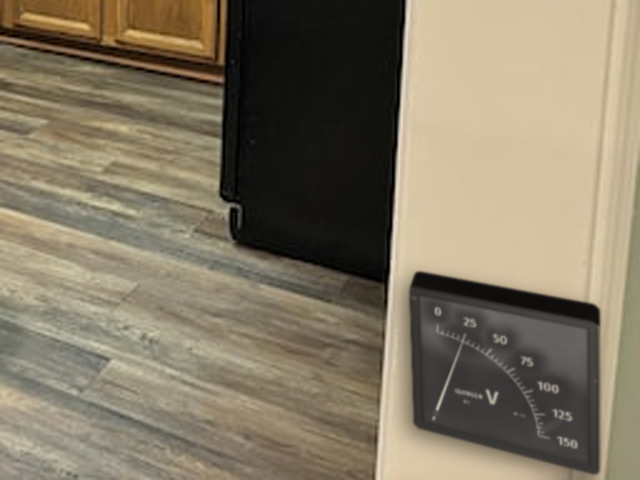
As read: {"value": 25, "unit": "V"}
